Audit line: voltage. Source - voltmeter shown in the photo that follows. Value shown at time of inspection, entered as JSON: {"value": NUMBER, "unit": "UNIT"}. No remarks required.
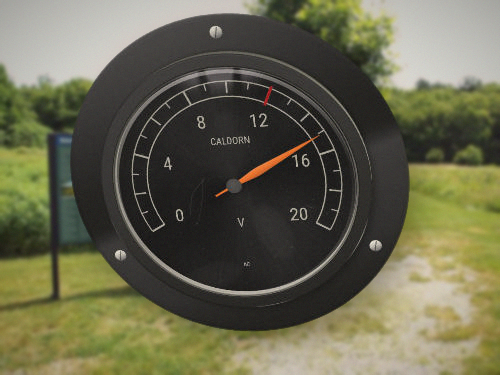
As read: {"value": 15, "unit": "V"}
